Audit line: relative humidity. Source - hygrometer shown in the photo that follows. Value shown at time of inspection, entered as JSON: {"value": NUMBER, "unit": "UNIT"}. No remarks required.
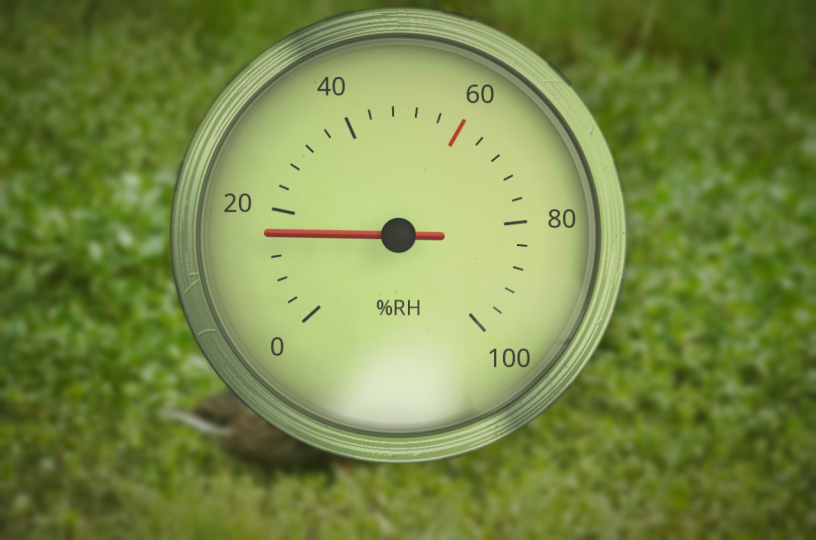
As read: {"value": 16, "unit": "%"}
